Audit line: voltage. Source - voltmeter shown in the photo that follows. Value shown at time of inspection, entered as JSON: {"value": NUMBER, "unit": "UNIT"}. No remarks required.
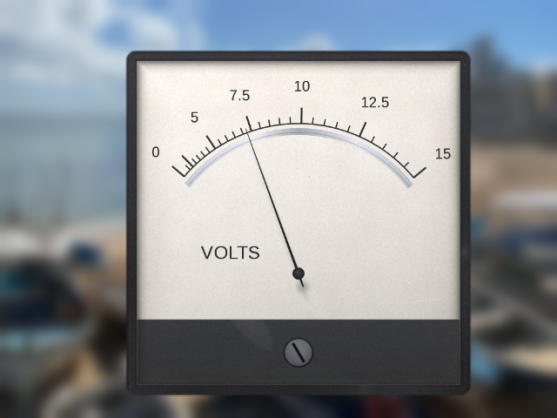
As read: {"value": 7.25, "unit": "V"}
